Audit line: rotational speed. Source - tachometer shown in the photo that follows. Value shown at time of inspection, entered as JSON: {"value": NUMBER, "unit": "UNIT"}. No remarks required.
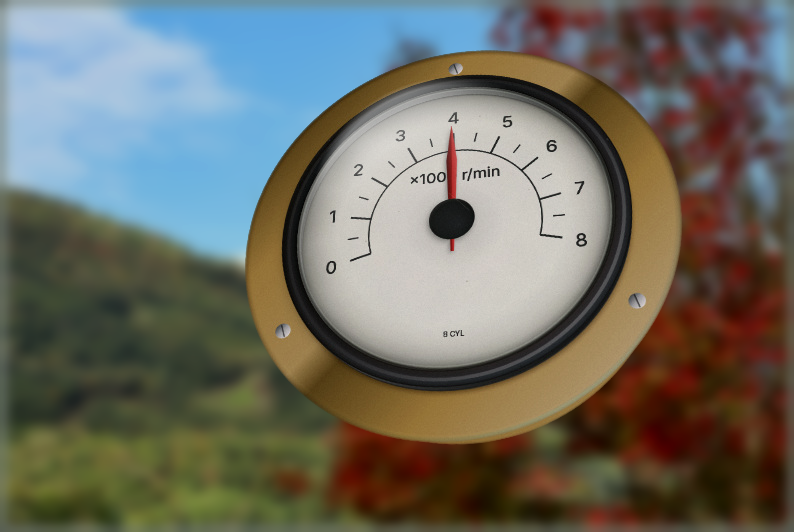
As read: {"value": 4000, "unit": "rpm"}
